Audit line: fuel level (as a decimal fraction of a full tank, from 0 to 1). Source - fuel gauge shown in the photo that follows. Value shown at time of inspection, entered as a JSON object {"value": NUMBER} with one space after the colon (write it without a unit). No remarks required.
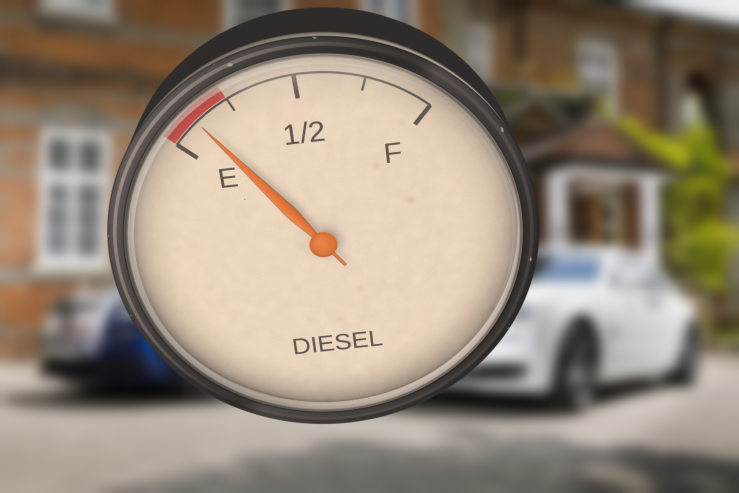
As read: {"value": 0.125}
